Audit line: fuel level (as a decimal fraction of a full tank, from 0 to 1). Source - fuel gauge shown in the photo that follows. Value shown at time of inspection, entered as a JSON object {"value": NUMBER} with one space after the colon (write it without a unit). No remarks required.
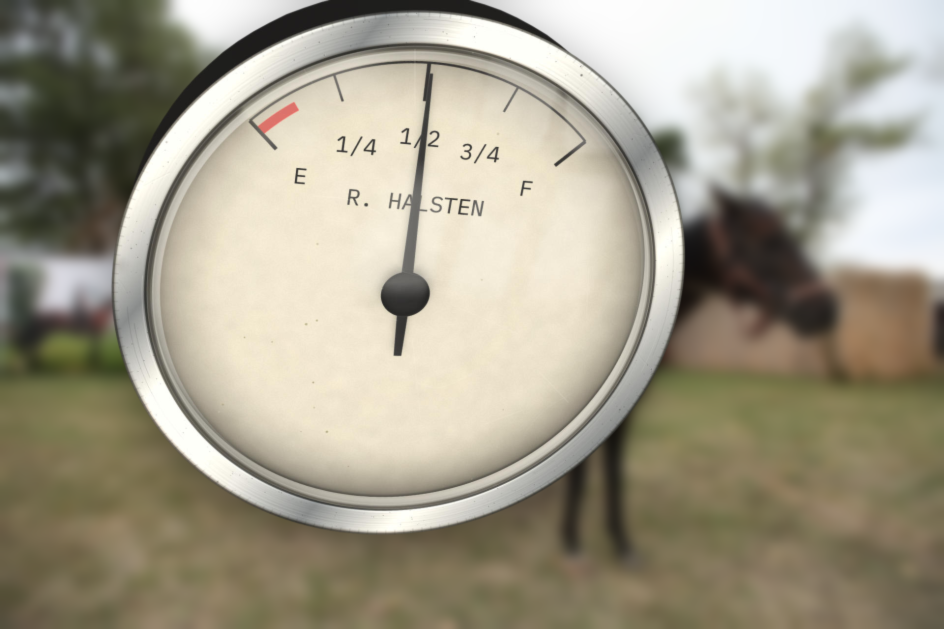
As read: {"value": 0.5}
